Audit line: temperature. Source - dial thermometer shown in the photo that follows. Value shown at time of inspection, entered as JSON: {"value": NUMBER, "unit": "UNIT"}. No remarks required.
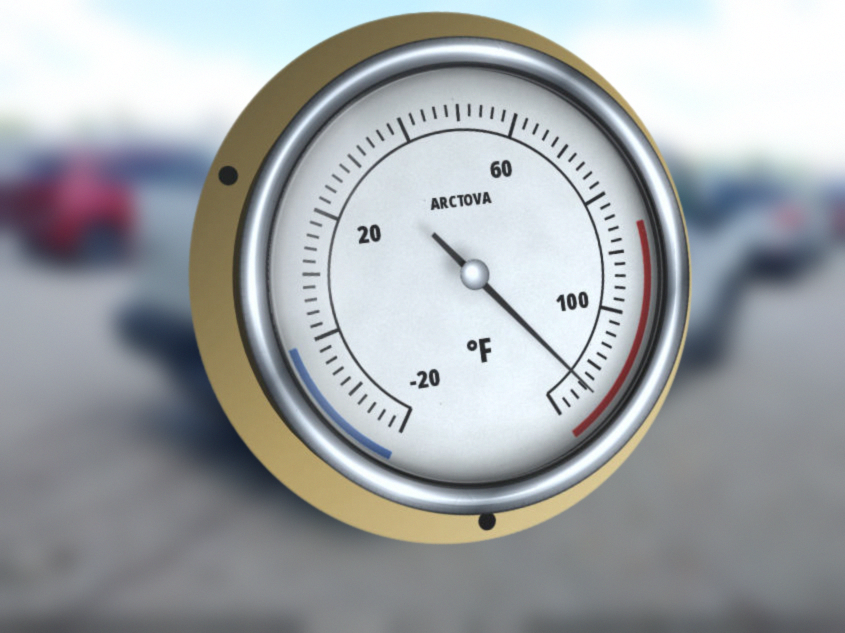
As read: {"value": 114, "unit": "°F"}
